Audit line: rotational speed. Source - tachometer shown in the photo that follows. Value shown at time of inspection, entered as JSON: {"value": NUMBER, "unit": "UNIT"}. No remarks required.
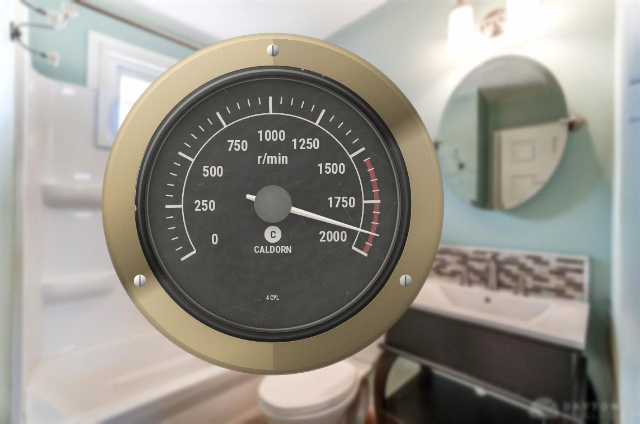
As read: {"value": 1900, "unit": "rpm"}
